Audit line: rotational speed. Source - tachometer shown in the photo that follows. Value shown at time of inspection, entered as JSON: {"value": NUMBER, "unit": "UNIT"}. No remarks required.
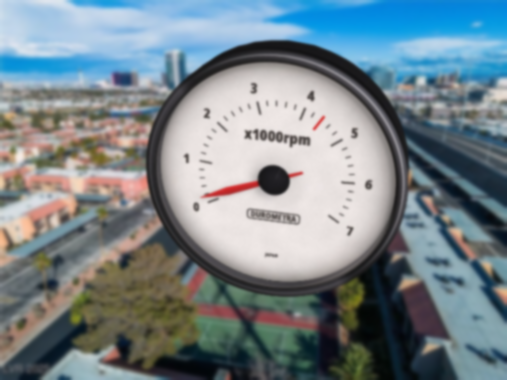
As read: {"value": 200, "unit": "rpm"}
